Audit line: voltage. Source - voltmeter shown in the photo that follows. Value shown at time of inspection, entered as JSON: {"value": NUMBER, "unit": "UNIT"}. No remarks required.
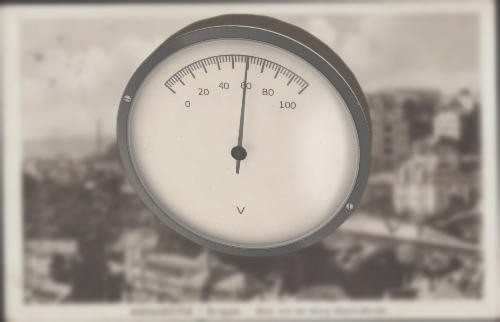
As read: {"value": 60, "unit": "V"}
